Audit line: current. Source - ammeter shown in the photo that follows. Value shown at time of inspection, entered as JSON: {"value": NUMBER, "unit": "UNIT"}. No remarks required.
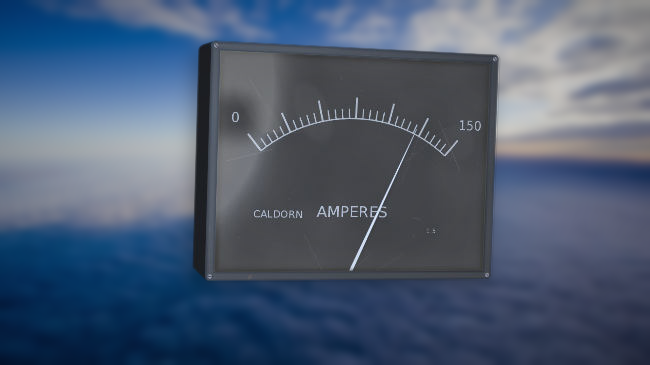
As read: {"value": 120, "unit": "A"}
